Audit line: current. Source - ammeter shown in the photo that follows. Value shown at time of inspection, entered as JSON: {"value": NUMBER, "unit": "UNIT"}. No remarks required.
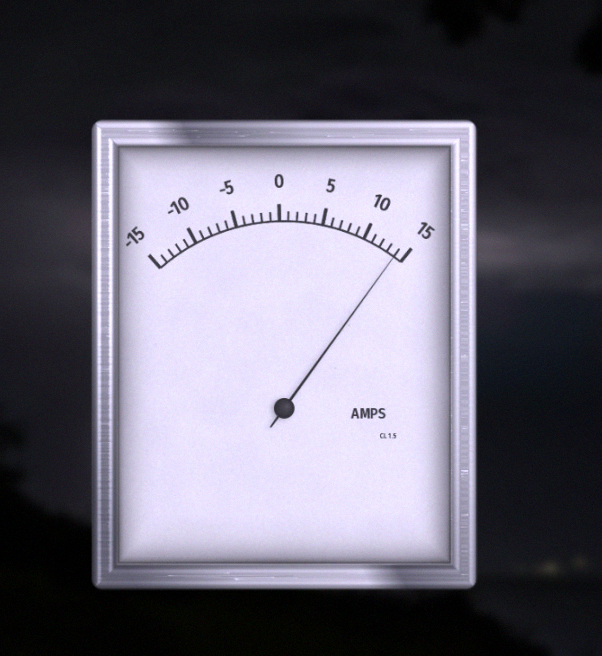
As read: {"value": 14, "unit": "A"}
